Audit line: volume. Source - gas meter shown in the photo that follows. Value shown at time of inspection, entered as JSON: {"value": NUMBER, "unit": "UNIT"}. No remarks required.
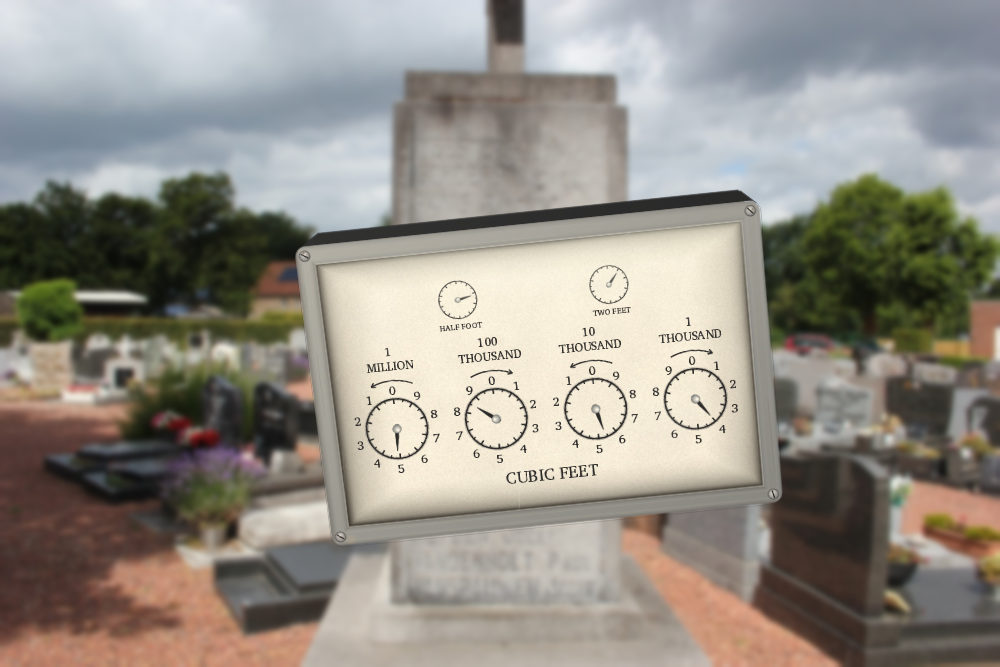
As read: {"value": 485400, "unit": "ft³"}
